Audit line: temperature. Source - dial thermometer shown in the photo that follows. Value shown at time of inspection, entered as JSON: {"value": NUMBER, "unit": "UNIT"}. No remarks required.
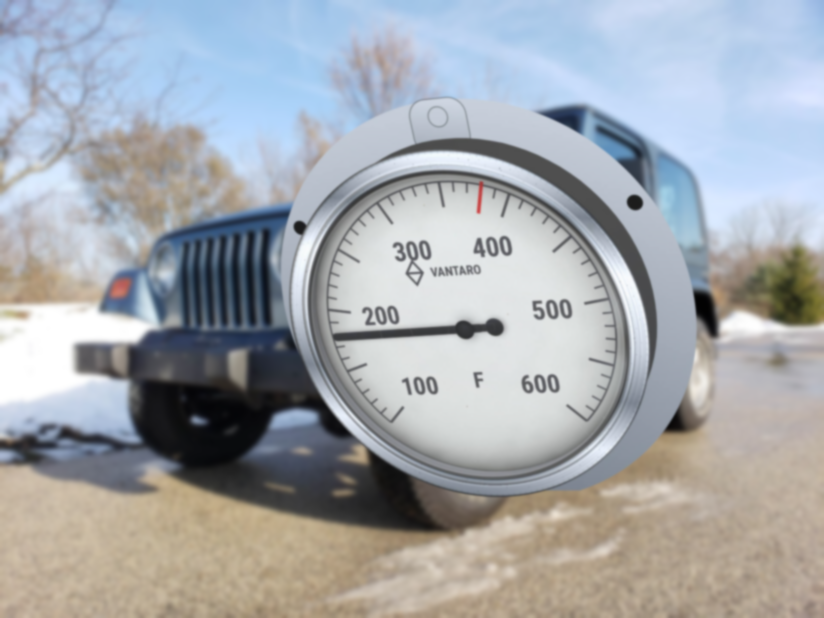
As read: {"value": 180, "unit": "°F"}
